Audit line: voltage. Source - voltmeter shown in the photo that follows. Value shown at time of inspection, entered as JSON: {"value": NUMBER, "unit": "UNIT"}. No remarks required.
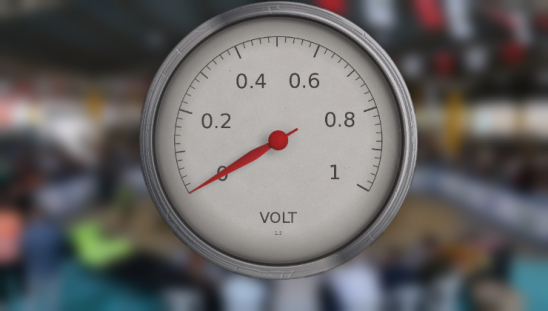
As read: {"value": 0, "unit": "V"}
